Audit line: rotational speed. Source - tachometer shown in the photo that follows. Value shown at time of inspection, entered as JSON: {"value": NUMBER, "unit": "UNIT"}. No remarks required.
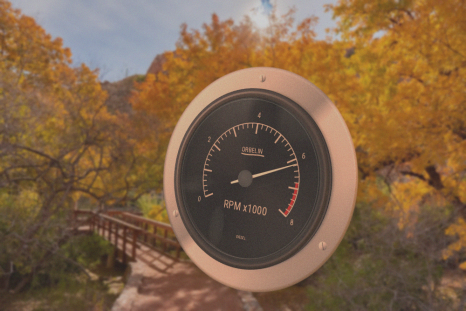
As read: {"value": 6200, "unit": "rpm"}
